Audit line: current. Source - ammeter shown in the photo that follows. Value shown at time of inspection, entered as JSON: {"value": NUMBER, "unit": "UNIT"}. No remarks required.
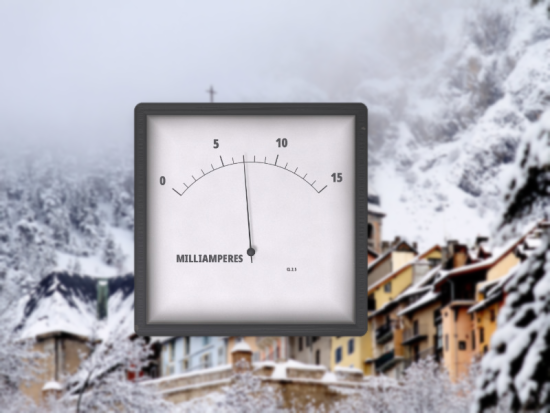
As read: {"value": 7, "unit": "mA"}
